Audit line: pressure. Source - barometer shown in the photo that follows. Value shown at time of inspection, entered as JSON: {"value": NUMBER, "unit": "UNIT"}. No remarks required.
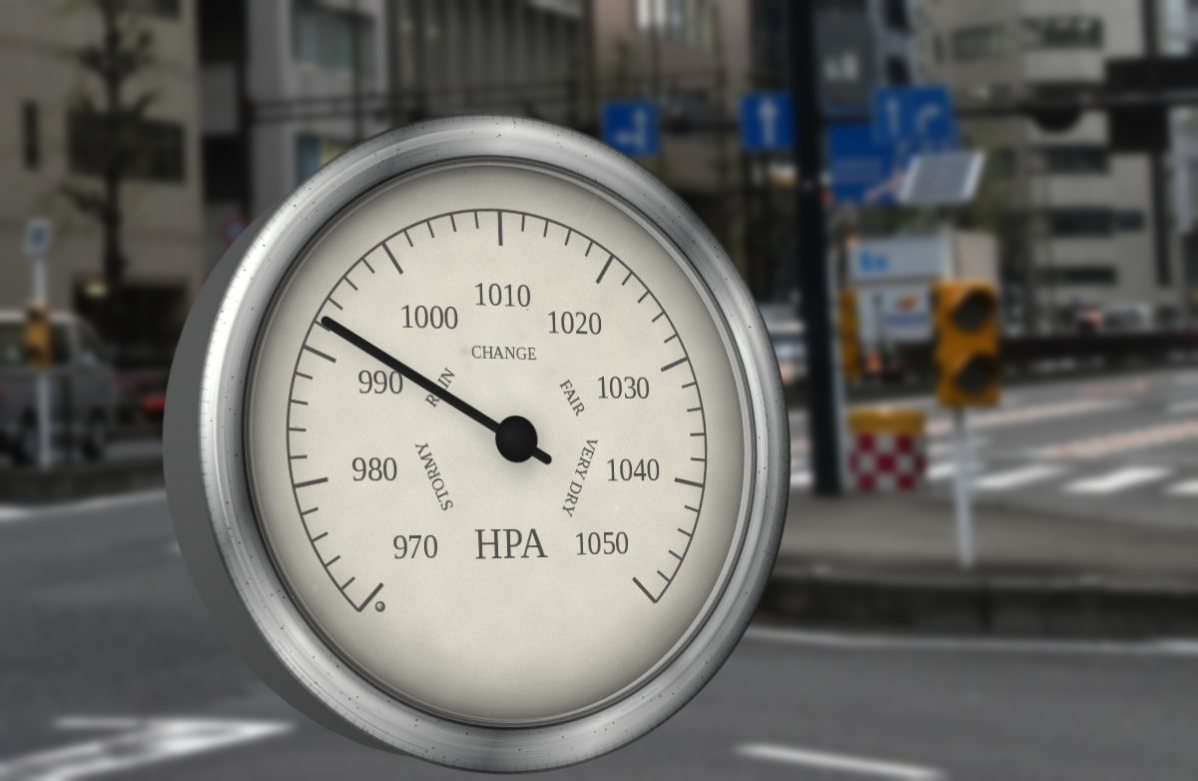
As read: {"value": 992, "unit": "hPa"}
